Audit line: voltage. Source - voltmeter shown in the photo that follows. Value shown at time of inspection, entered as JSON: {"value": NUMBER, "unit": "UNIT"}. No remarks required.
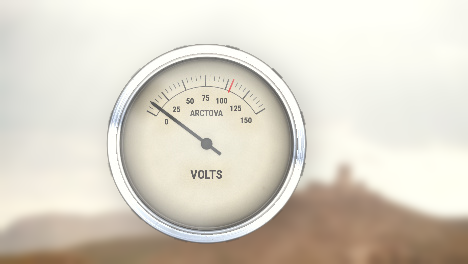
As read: {"value": 10, "unit": "V"}
